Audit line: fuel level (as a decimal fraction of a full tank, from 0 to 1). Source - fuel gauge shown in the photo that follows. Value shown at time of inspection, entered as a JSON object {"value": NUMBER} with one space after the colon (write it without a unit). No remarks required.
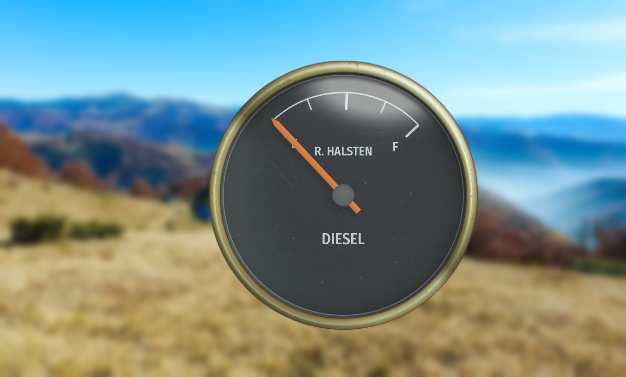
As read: {"value": 0}
